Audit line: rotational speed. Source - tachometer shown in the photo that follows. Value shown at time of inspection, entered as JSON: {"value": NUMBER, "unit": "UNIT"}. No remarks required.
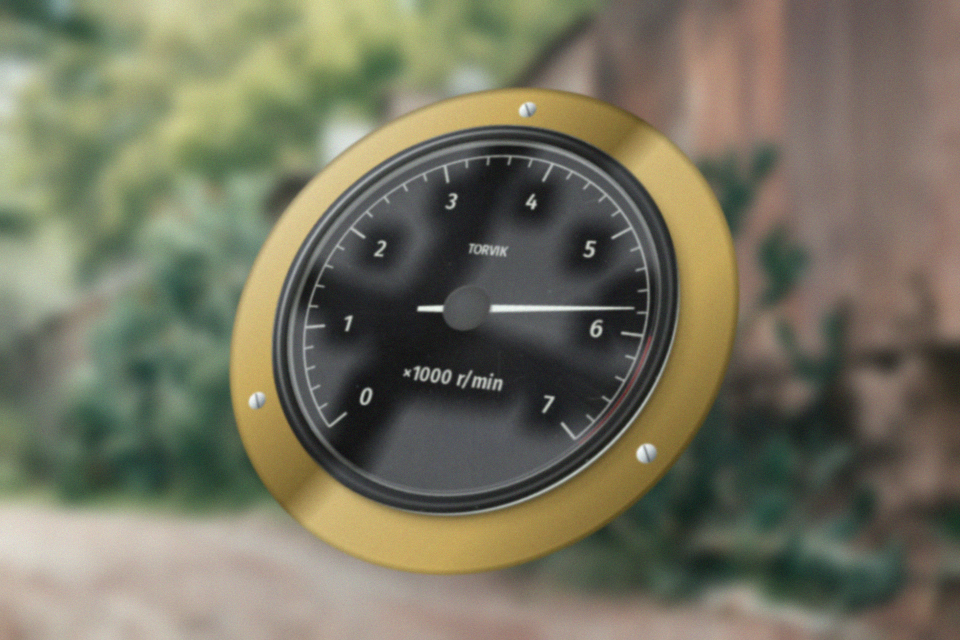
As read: {"value": 5800, "unit": "rpm"}
